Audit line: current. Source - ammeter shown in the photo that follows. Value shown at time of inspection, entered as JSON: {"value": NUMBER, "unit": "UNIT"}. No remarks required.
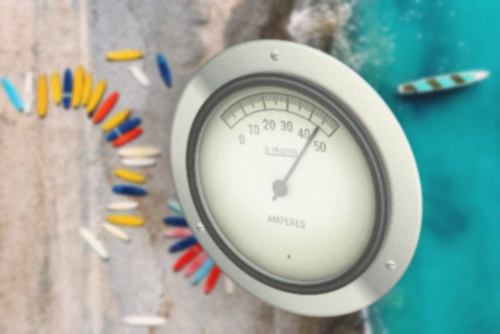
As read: {"value": 45, "unit": "A"}
